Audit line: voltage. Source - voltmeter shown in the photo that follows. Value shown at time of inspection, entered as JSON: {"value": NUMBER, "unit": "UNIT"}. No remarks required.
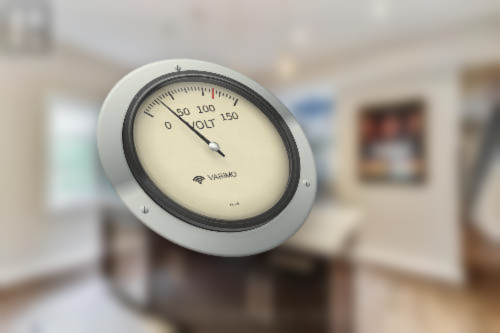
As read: {"value": 25, "unit": "V"}
